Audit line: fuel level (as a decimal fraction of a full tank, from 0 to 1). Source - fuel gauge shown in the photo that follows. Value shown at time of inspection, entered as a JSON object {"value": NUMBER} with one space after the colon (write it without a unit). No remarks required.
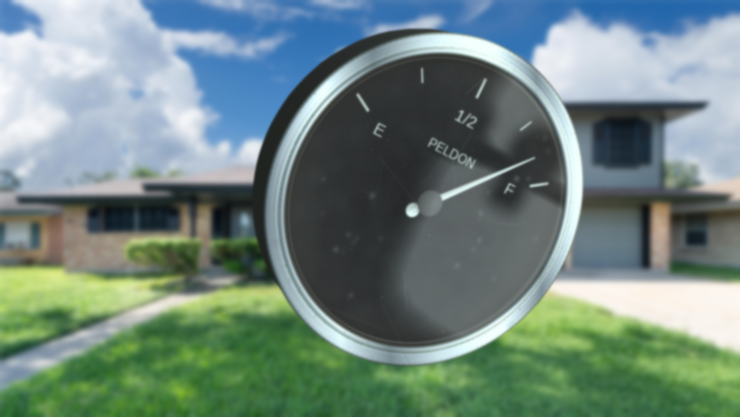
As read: {"value": 0.875}
